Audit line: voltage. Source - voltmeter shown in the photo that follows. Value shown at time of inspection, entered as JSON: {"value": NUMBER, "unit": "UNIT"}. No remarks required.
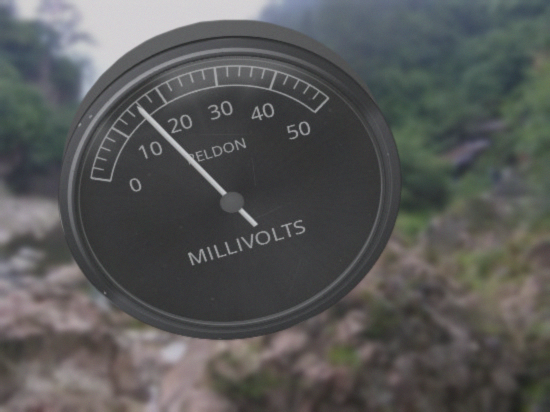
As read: {"value": 16, "unit": "mV"}
